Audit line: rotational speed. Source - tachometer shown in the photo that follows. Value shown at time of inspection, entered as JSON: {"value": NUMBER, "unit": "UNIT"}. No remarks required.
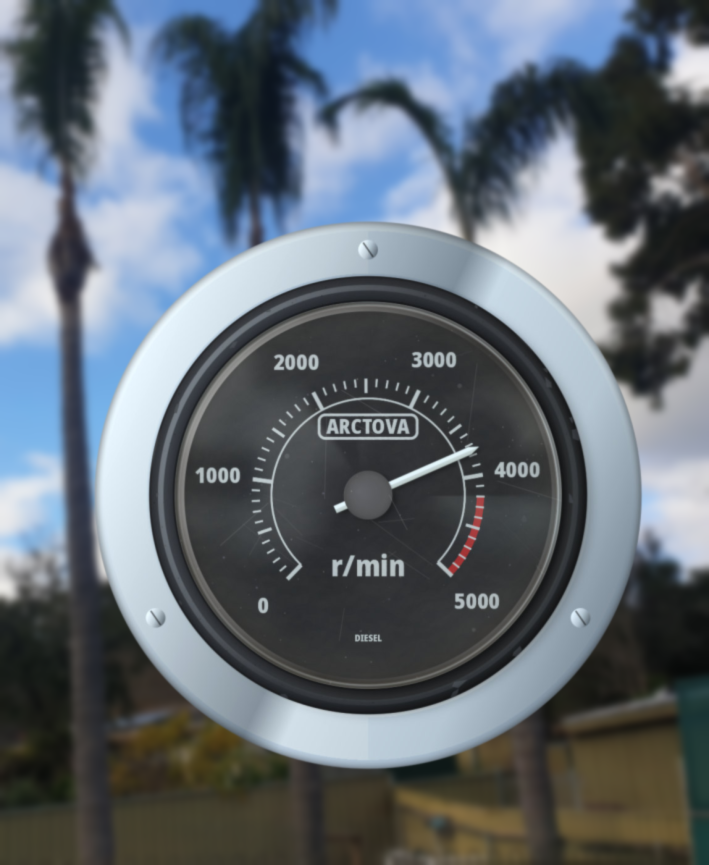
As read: {"value": 3750, "unit": "rpm"}
